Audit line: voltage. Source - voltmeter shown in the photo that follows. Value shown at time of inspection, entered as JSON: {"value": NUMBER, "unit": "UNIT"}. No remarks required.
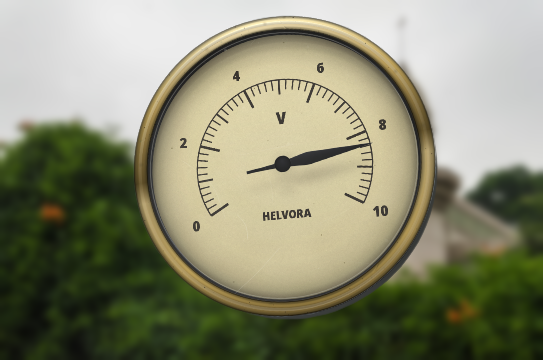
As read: {"value": 8.4, "unit": "V"}
